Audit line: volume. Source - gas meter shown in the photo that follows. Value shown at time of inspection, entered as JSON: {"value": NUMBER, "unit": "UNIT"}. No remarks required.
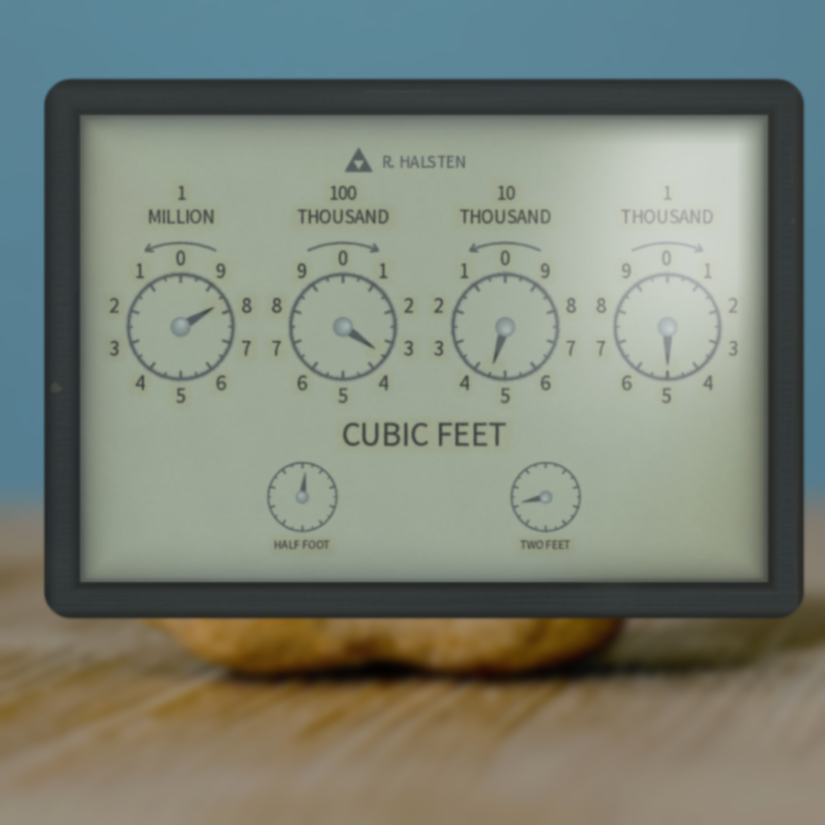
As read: {"value": 834500, "unit": "ft³"}
